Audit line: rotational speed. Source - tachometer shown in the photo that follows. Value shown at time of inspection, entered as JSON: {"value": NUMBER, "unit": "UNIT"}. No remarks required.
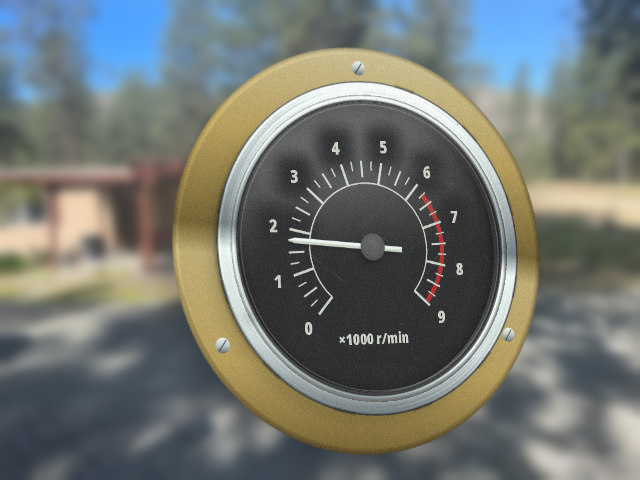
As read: {"value": 1750, "unit": "rpm"}
